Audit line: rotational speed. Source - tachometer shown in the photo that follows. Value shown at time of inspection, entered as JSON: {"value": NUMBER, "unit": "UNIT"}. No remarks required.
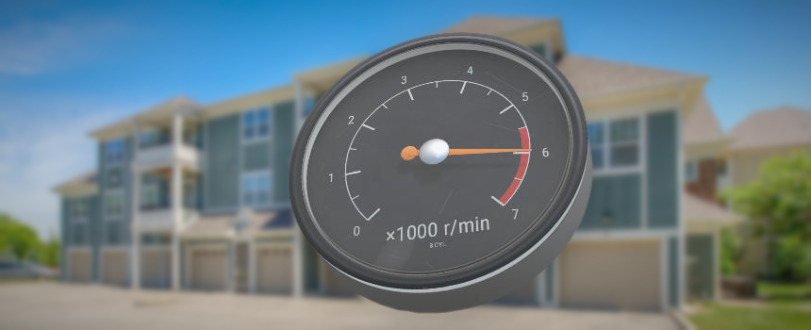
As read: {"value": 6000, "unit": "rpm"}
